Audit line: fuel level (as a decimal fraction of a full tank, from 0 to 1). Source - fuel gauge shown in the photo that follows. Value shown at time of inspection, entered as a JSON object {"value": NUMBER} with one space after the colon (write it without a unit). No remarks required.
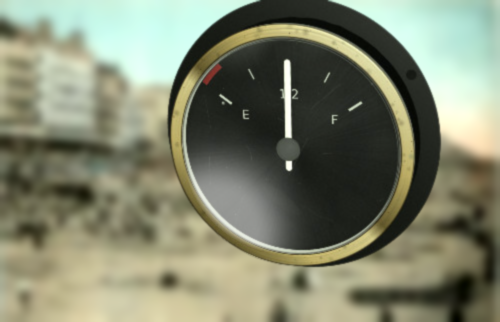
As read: {"value": 0.5}
